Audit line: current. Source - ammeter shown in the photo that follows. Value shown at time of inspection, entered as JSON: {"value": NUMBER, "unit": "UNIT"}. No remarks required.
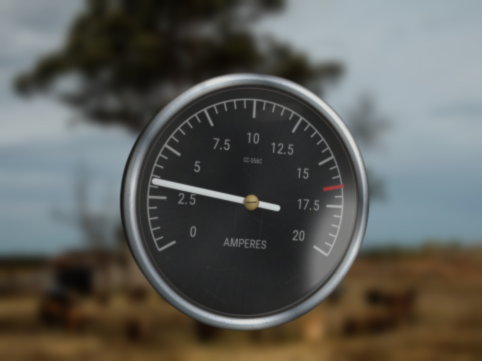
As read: {"value": 3.25, "unit": "A"}
